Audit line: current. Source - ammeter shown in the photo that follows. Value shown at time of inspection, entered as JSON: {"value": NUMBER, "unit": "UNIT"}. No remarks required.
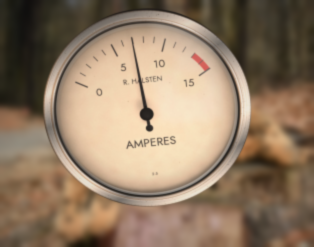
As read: {"value": 7, "unit": "A"}
